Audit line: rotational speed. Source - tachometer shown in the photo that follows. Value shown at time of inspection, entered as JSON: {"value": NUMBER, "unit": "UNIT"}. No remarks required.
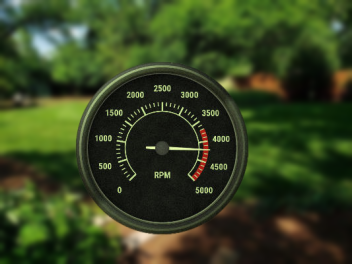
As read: {"value": 4200, "unit": "rpm"}
